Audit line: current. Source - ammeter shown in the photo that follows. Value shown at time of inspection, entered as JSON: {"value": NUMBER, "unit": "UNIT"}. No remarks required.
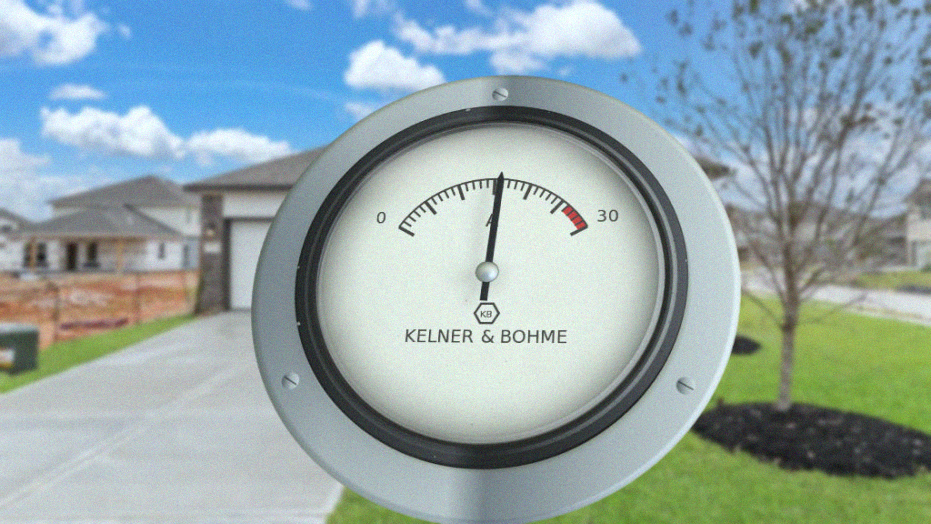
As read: {"value": 16, "unit": "A"}
